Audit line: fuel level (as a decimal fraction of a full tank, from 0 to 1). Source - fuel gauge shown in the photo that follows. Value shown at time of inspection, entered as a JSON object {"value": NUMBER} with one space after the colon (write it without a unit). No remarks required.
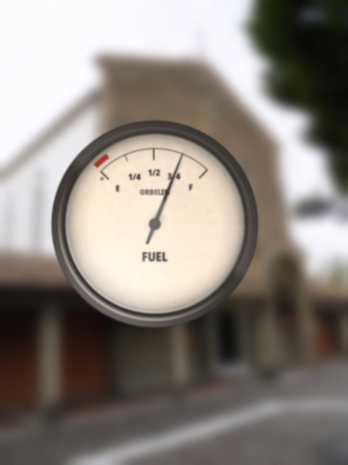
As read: {"value": 0.75}
